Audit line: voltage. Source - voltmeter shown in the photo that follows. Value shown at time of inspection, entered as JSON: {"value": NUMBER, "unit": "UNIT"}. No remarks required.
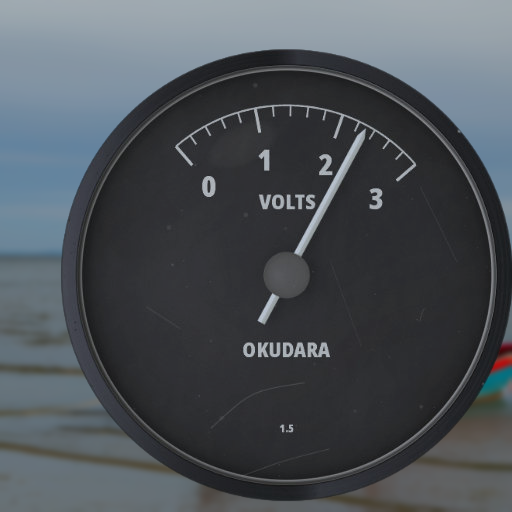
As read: {"value": 2.3, "unit": "V"}
